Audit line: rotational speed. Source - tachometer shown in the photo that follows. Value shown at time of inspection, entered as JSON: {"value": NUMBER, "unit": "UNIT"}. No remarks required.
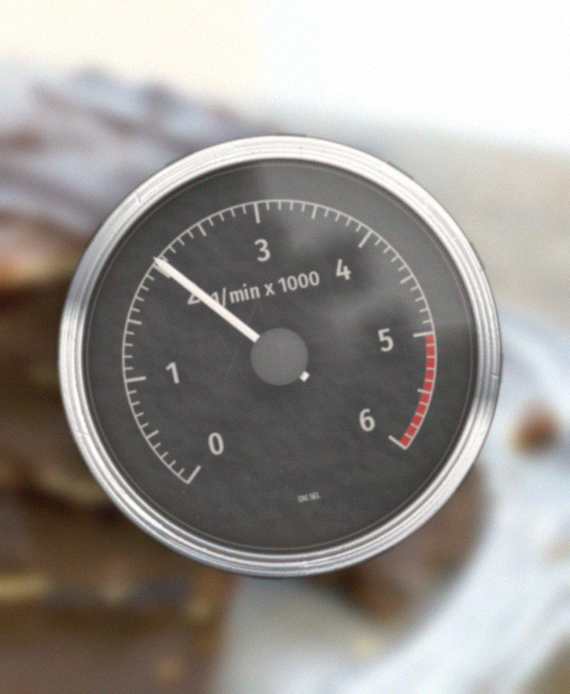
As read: {"value": 2050, "unit": "rpm"}
